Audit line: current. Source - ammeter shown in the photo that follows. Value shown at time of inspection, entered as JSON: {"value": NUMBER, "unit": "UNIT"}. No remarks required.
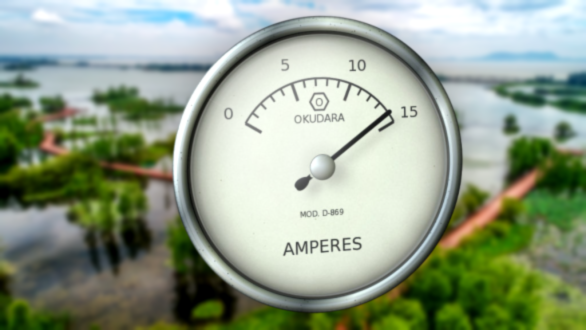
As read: {"value": 14, "unit": "A"}
